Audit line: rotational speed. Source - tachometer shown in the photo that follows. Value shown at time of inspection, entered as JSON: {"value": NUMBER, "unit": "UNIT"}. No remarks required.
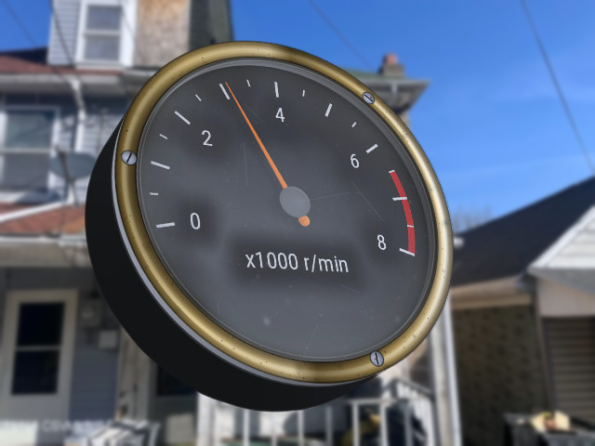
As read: {"value": 3000, "unit": "rpm"}
